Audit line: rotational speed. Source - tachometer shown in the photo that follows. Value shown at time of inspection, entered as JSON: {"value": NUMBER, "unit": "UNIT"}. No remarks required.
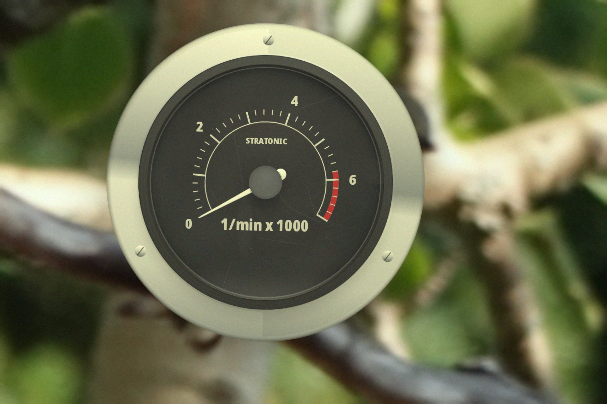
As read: {"value": 0, "unit": "rpm"}
